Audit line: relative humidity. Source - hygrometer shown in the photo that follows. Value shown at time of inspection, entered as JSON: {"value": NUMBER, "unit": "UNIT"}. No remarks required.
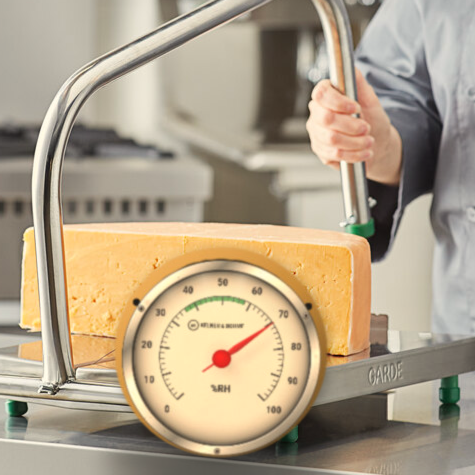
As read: {"value": 70, "unit": "%"}
